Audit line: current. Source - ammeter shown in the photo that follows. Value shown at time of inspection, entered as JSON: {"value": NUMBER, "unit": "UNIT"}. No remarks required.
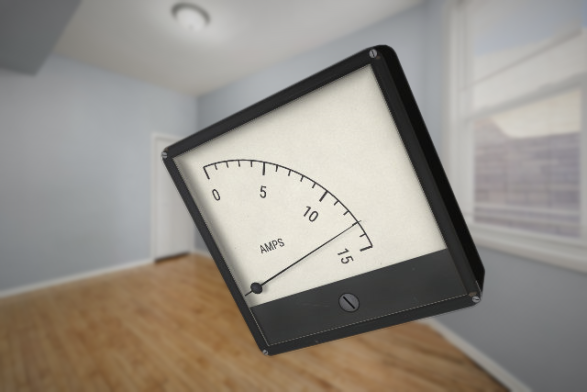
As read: {"value": 13, "unit": "A"}
